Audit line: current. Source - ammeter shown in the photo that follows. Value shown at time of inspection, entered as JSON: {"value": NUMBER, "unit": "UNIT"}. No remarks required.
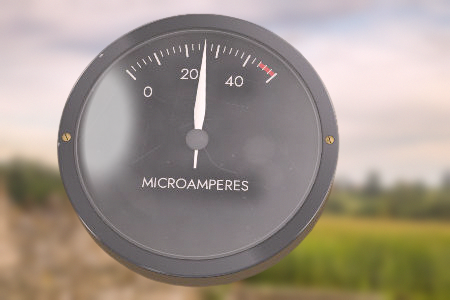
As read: {"value": 26, "unit": "µA"}
